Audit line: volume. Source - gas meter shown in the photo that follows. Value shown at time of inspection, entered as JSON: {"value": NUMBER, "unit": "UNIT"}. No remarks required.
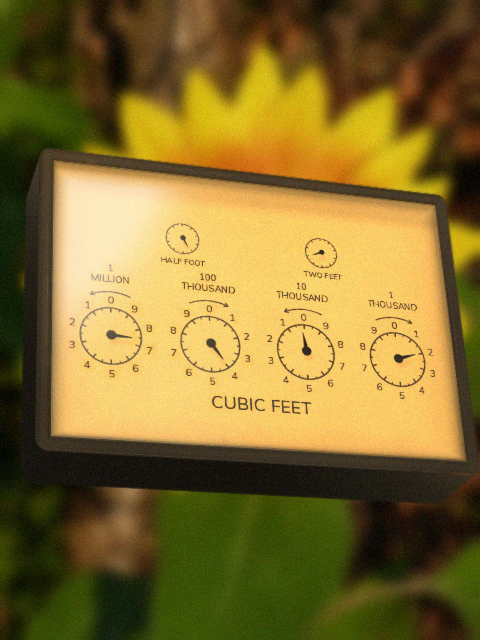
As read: {"value": 740200, "unit": "ft³"}
